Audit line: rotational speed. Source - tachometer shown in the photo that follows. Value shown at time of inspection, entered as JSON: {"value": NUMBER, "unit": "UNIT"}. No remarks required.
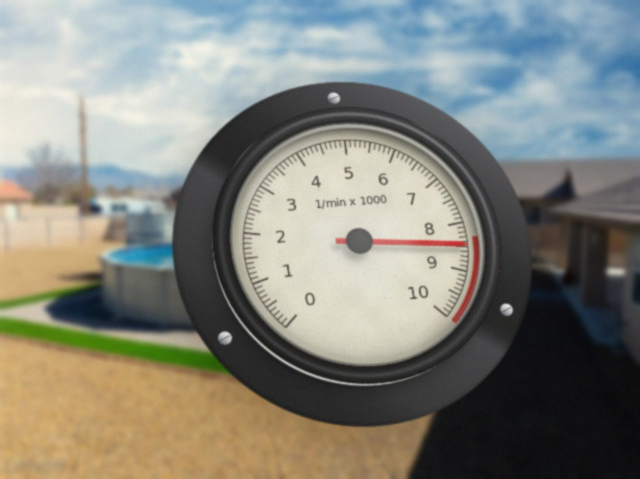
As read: {"value": 8500, "unit": "rpm"}
